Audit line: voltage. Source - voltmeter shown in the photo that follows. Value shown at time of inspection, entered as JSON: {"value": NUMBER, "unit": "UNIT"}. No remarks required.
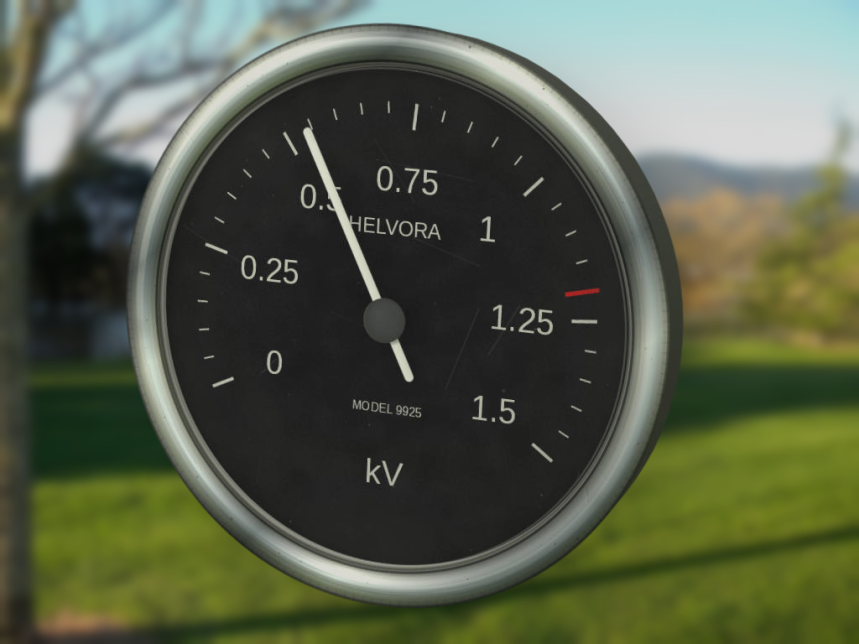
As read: {"value": 0.55, "unit": "kV"}
